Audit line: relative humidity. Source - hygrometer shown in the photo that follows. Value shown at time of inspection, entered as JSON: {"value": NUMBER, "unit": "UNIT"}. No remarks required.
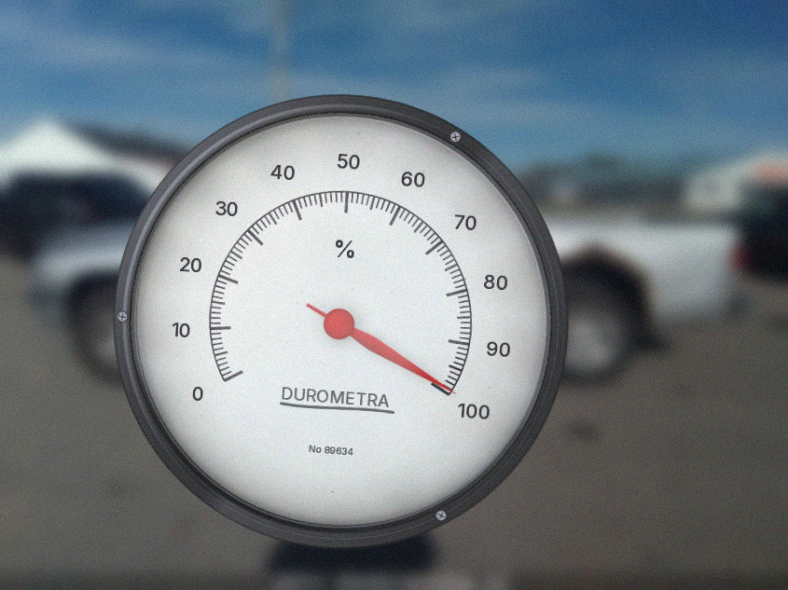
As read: {"value": 99, "unit": "%"}
